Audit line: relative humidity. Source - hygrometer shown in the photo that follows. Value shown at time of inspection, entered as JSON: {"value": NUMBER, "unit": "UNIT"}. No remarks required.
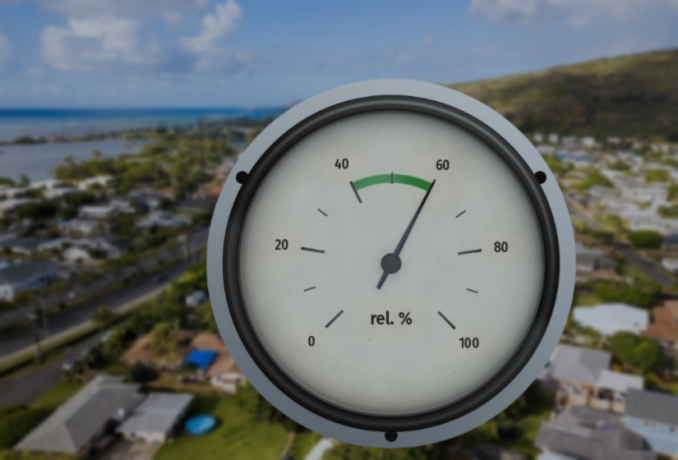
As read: {"value": 60, "unit": "%"}
